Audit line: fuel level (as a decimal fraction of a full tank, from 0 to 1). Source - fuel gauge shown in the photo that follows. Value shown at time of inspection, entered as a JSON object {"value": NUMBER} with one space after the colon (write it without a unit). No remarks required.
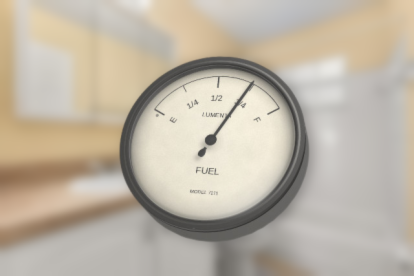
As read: {"value": 0.75}
